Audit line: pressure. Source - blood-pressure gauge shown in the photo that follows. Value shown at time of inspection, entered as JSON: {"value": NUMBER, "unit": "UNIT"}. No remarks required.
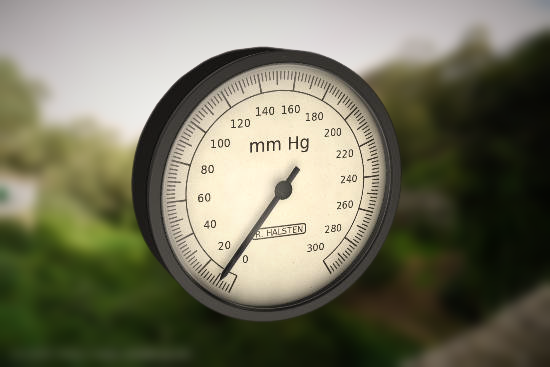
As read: {"value": 10, "unit": "mmHg"}
